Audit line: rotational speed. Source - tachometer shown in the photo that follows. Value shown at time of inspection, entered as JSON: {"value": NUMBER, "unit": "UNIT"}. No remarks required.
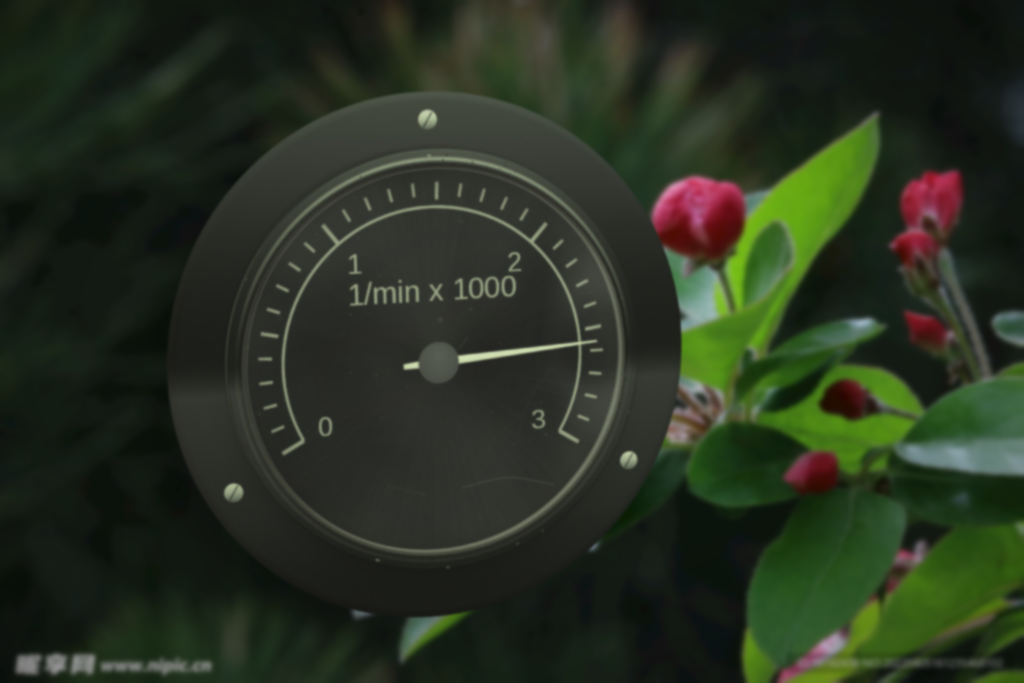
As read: {"value": 2550, "unit": "rpm"}
